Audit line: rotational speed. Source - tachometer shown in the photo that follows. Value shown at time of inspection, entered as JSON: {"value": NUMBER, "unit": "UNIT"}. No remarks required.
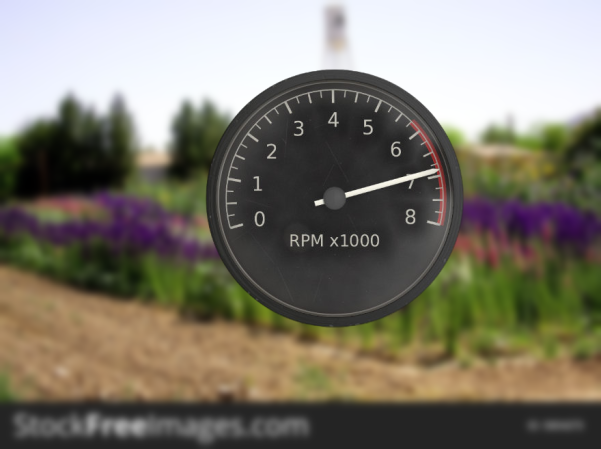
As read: {"value": 6875, "unit": "rpm"}
